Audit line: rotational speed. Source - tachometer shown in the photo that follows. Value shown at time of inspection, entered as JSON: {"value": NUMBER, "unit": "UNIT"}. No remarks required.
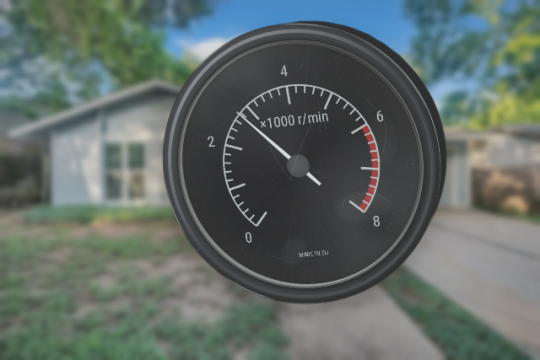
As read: {"value": 2800, "unit": "rpm"}
